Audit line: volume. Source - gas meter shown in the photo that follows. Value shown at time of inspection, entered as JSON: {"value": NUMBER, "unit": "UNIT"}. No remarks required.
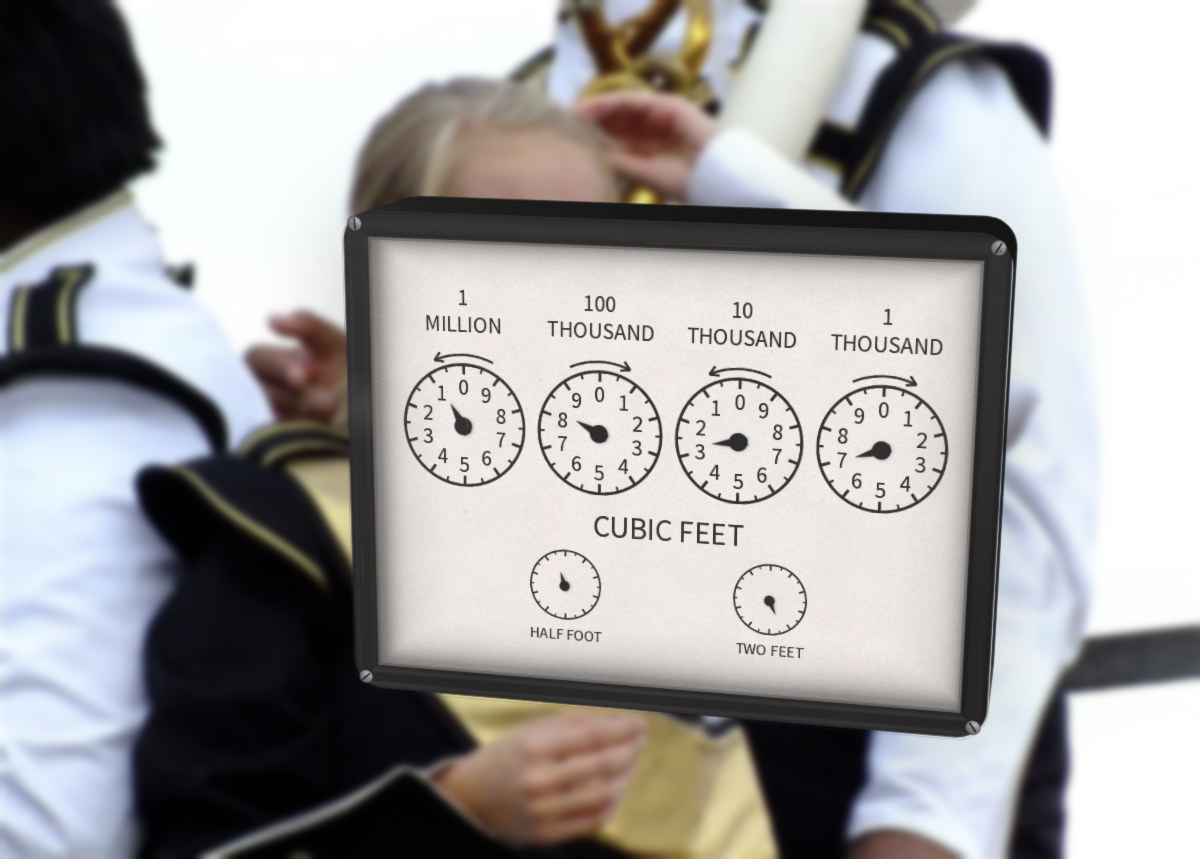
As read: {"value": 82700, "unit": "ft³"}
